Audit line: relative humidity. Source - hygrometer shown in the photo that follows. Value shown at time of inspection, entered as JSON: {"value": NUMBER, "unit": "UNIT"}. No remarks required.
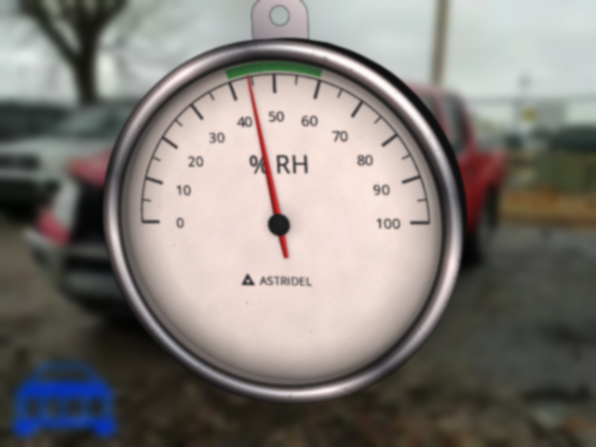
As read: {"value": 45, "unit": "%"}
